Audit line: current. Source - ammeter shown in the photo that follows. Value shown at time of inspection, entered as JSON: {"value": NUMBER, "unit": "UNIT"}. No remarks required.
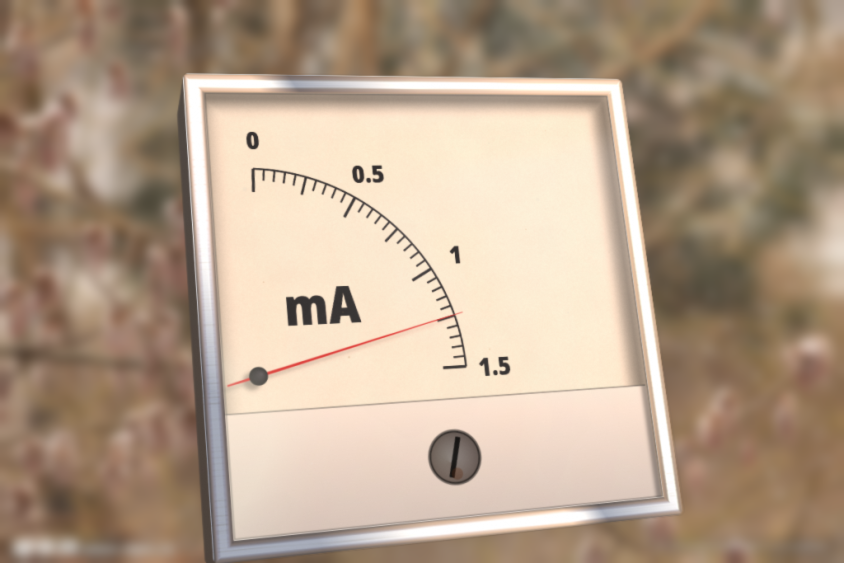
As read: {"value": 1.25, "unit": "mA"}
